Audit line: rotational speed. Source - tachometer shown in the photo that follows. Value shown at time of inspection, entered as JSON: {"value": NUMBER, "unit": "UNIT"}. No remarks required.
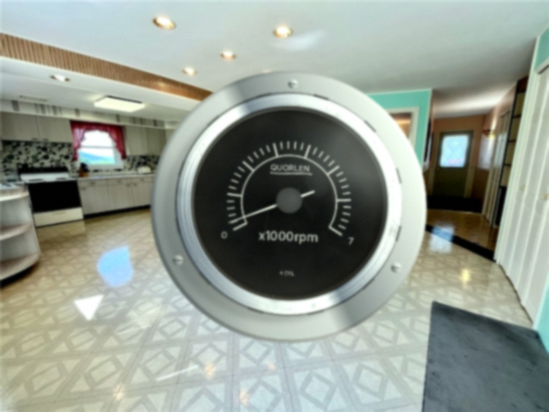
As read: {"value": 200, "unit": "rpm"}
